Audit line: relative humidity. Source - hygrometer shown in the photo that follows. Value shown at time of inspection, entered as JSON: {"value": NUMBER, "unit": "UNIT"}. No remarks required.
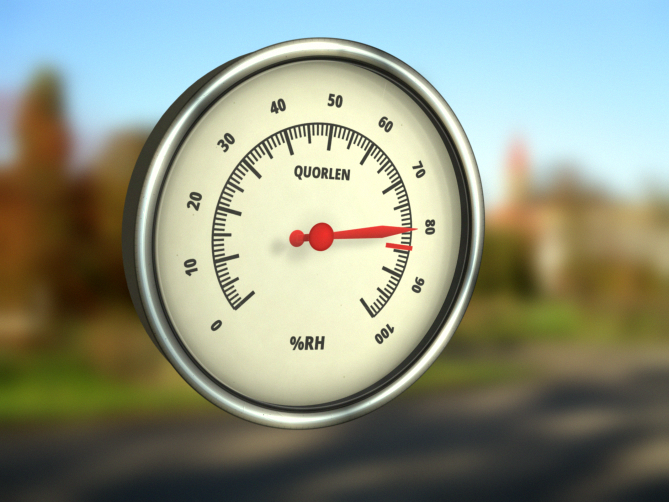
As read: {"value": 80, "unit": "%"}
